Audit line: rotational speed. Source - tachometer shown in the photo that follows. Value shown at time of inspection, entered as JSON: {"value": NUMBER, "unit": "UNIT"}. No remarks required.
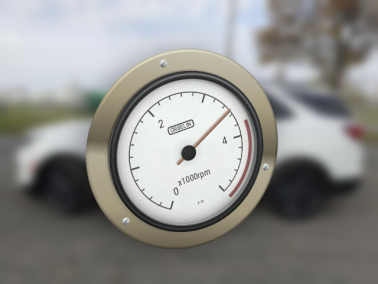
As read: {"value": 3500, "unit": "rpm"}
